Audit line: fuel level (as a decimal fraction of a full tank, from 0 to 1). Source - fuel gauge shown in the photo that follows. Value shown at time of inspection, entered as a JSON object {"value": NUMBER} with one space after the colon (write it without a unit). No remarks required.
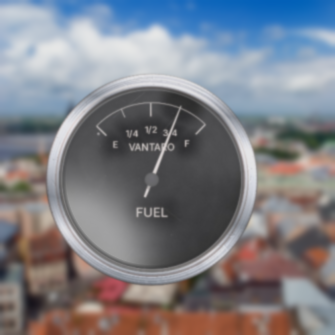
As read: {"value": 0.75}
